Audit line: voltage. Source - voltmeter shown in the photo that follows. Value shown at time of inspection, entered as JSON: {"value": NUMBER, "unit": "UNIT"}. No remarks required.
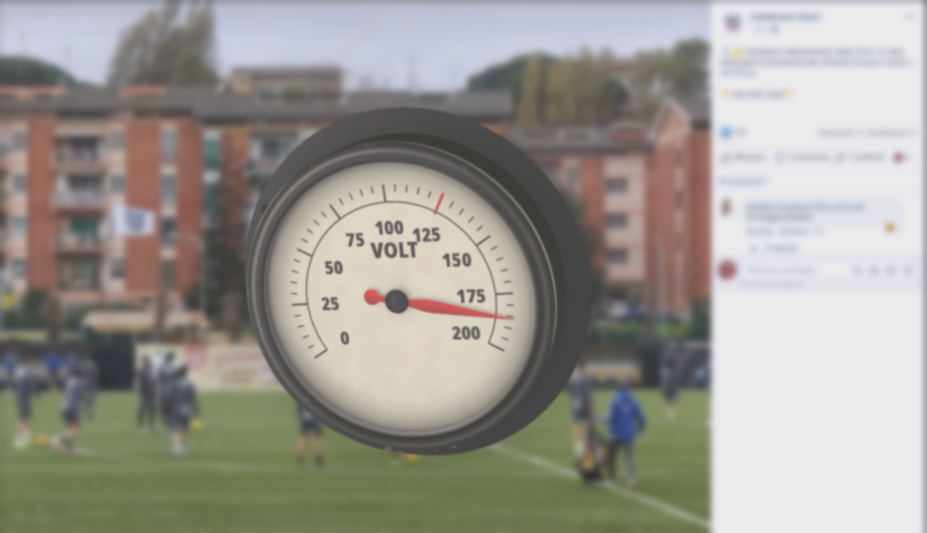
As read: {"value": 185, "unit": "V"}
